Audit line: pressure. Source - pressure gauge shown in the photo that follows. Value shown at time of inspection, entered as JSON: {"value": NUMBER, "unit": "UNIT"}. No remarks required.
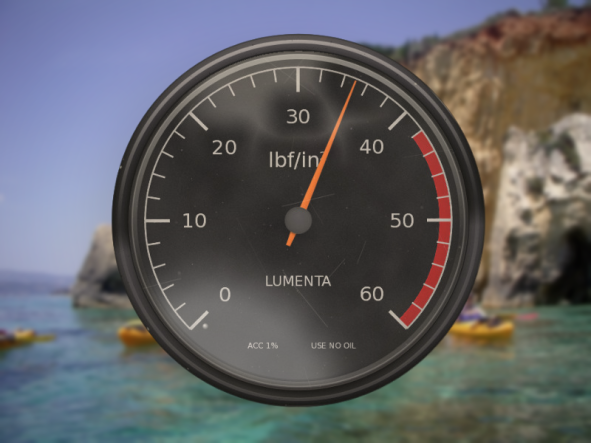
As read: {"value": 35, "unit": "psi"}
